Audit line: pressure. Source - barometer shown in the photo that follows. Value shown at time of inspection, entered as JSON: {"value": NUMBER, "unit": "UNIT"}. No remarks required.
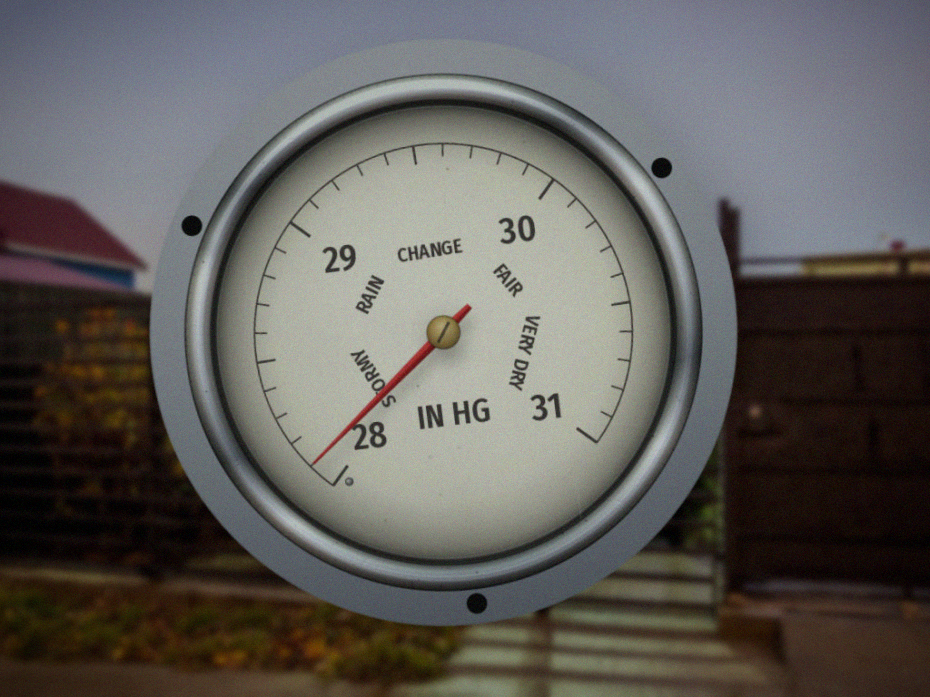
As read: {"value": 28.1, "unit": "inHg"}
